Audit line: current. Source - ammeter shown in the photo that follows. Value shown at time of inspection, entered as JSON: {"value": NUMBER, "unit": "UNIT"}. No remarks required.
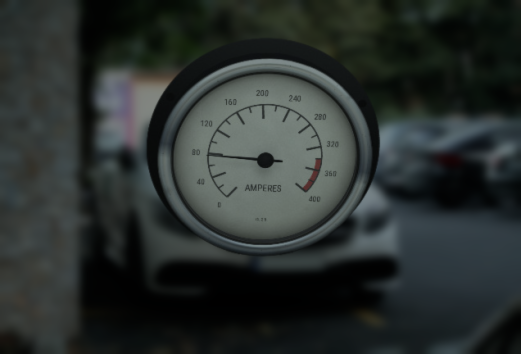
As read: {"value": 80, "unit": "A"}
